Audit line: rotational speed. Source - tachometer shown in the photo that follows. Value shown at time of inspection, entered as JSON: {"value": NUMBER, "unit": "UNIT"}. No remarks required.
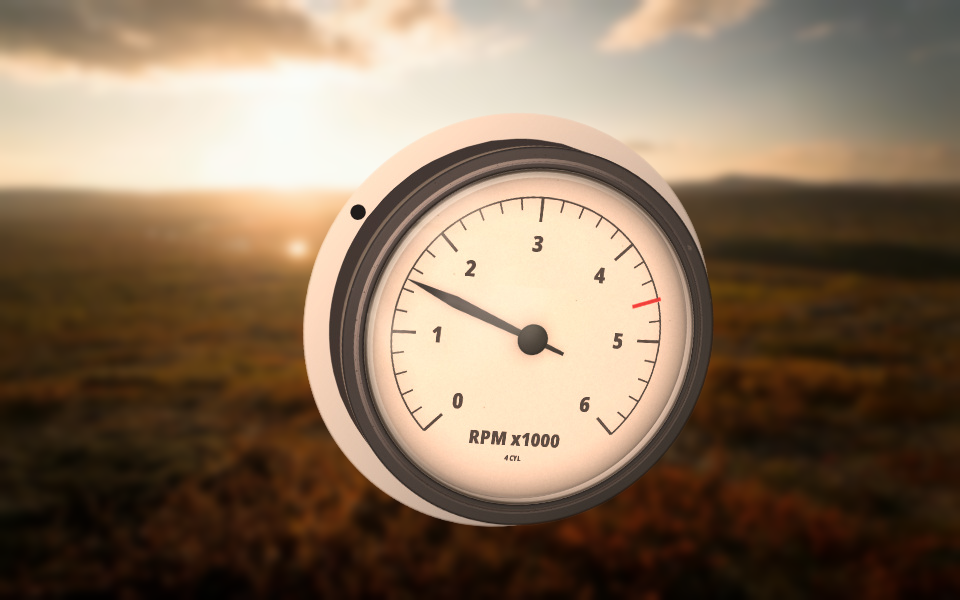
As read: {"value": 1500, "unit": "rpm"}
